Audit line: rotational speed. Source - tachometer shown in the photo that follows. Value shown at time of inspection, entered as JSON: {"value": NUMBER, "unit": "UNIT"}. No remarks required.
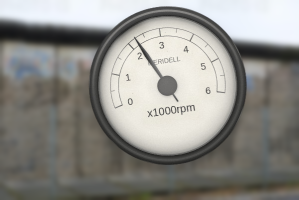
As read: {"value": 2250, "unit": "rpm"}
